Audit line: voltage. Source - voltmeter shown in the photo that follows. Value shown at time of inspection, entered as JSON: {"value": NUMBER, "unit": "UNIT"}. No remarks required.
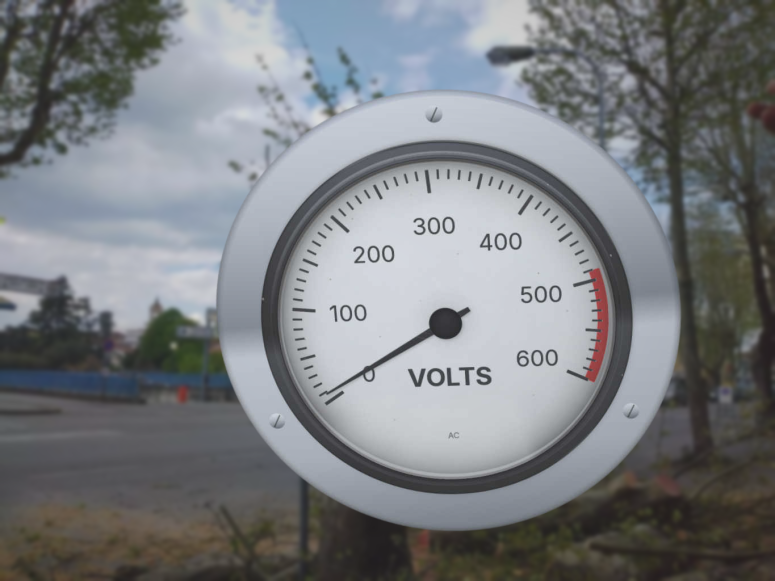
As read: {"value": 10, "unit": "V"}
